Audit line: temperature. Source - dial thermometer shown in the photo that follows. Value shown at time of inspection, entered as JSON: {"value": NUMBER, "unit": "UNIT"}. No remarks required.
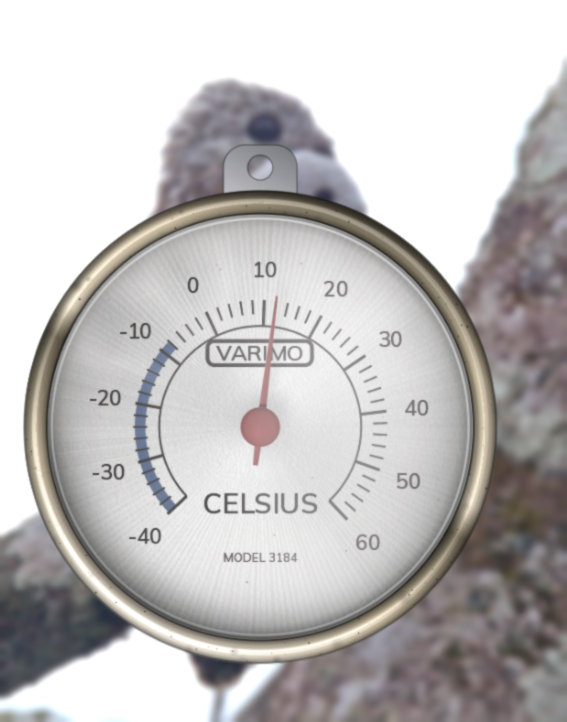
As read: {"value": 12, "unit": "°C"}
